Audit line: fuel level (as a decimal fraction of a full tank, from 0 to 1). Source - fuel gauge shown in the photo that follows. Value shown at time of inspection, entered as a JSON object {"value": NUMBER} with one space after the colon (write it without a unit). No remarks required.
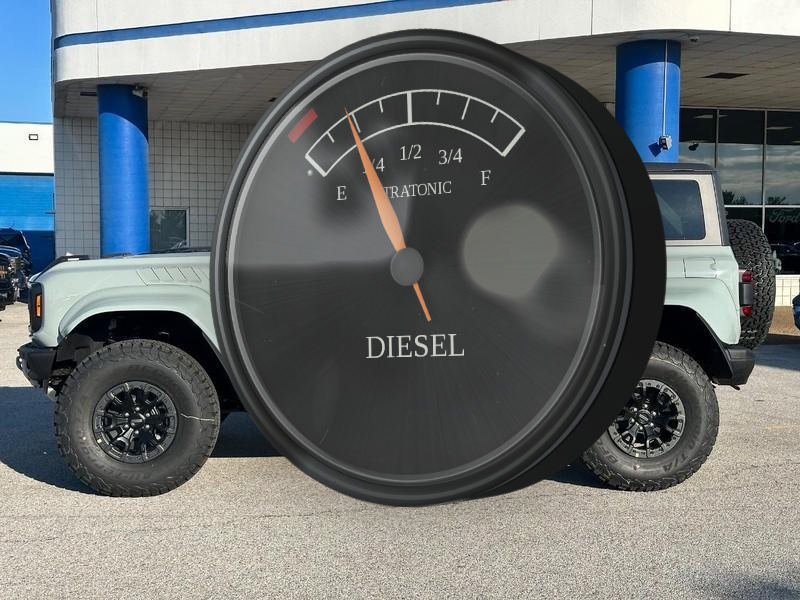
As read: {"value": 0.25}
